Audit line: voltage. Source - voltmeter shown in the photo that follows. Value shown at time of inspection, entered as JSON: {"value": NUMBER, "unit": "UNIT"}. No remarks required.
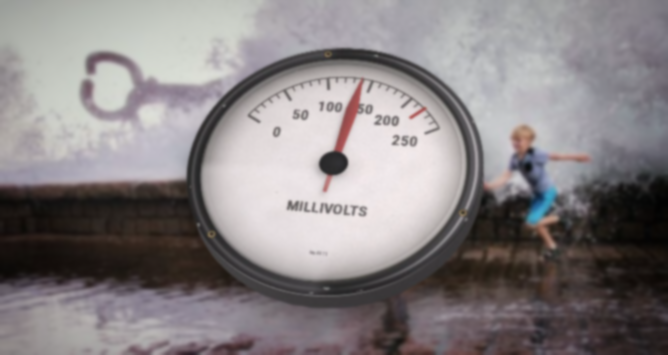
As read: {"value": 140, "unit": "mV"}
